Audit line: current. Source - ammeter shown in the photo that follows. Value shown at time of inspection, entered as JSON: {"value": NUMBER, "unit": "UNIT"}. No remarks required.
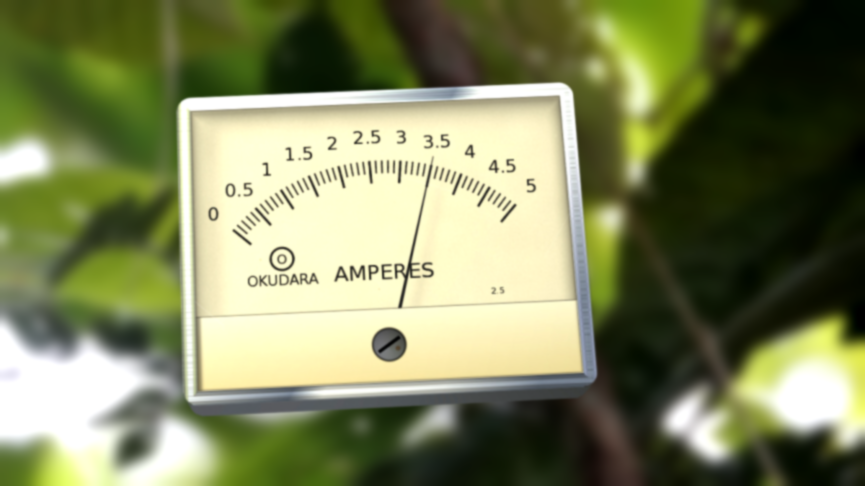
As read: {"value": 3.5, "unit": "A"}
